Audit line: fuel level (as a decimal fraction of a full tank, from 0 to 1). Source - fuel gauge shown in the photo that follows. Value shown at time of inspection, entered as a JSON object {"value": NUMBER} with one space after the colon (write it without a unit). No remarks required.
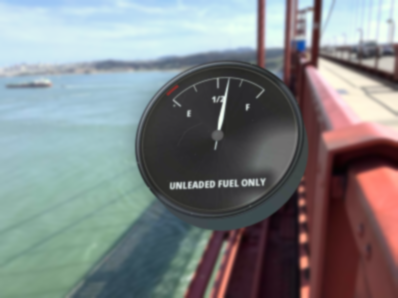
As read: {"value": 0.625}
